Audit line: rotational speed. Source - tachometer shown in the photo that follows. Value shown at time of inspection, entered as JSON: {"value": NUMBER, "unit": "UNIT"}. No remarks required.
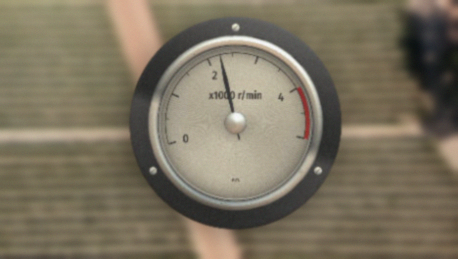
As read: {"value": 2250, "unit": "rpm"}
